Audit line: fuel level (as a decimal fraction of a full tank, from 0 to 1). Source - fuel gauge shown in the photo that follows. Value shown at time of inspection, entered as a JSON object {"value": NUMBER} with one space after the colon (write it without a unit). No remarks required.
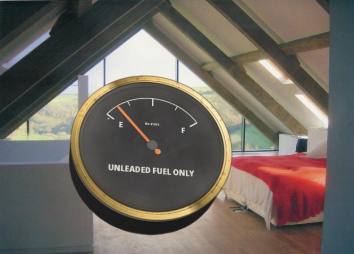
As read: {"value": 0.125}
